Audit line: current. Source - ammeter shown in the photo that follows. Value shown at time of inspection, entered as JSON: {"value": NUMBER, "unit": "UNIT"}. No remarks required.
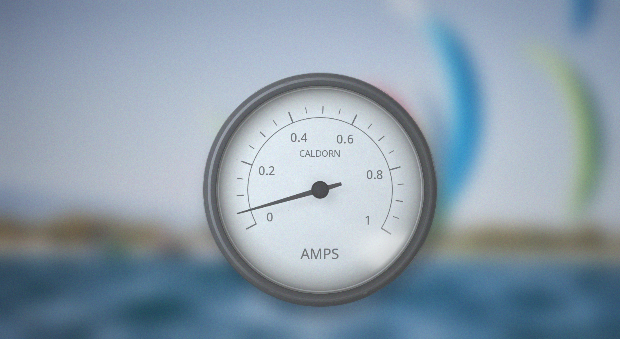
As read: {"value": 0.05, "unit": "A"}
